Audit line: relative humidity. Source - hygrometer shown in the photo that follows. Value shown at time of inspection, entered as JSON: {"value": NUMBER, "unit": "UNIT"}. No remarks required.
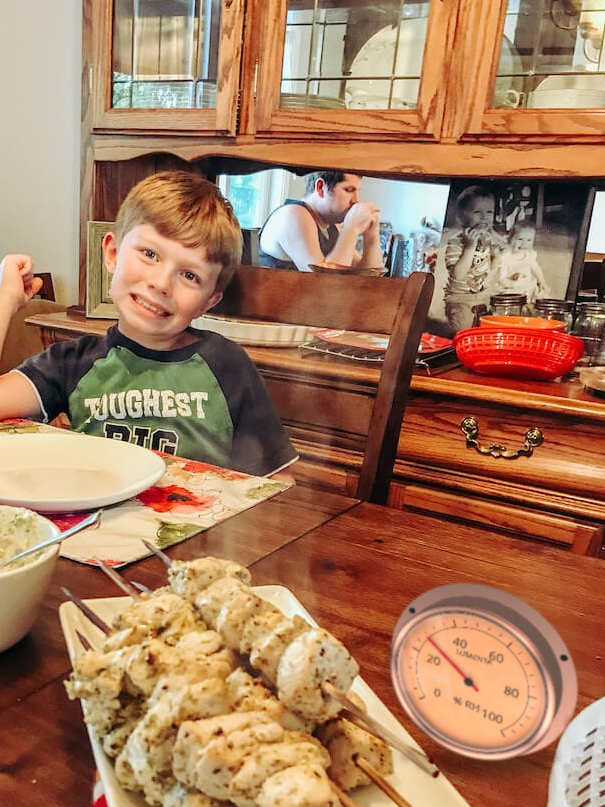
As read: {"value": 28, "unit": "%"}
